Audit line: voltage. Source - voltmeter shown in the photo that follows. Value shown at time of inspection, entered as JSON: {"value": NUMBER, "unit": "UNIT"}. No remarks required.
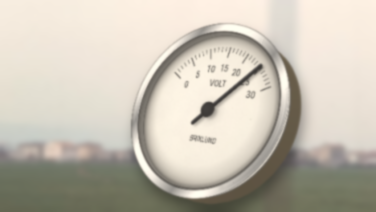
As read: {"value": 25, "unit": "V"}
